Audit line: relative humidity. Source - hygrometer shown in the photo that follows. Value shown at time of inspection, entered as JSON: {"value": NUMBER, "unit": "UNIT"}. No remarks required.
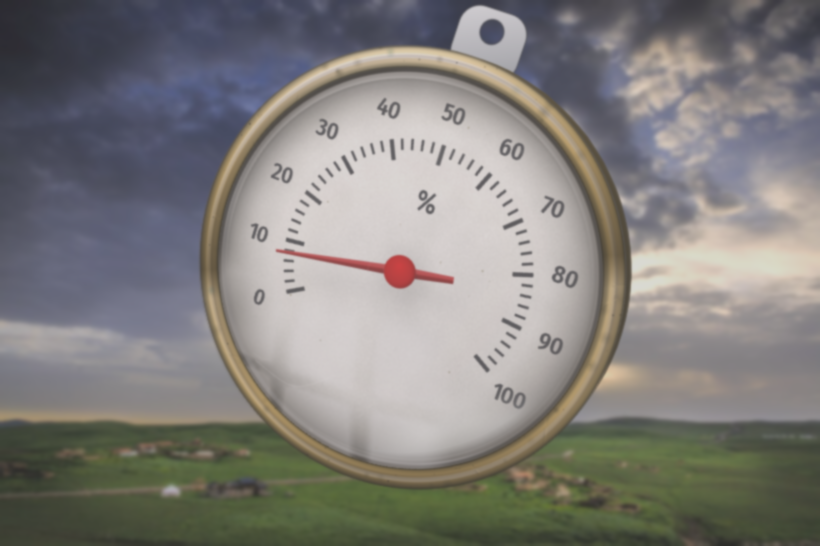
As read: {"value": 8, "unit": "%"}
